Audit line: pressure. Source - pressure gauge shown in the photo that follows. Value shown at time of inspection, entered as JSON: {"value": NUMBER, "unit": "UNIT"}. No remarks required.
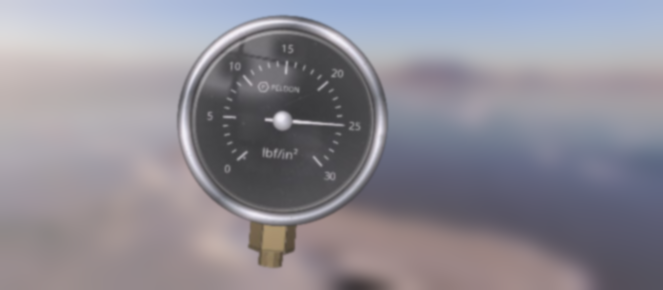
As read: {"value": 25, "unit": "psi"}
